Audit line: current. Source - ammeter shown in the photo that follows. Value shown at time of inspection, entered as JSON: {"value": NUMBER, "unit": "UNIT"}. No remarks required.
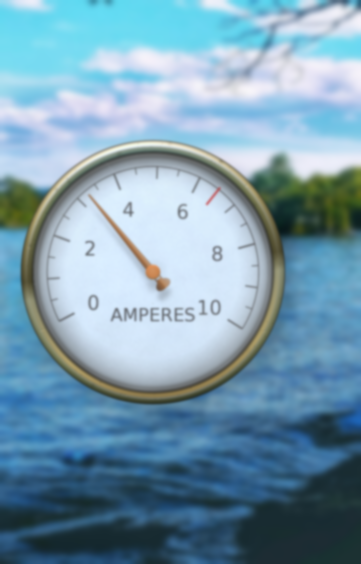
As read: {"value": 3.25, "unit": "A"}
